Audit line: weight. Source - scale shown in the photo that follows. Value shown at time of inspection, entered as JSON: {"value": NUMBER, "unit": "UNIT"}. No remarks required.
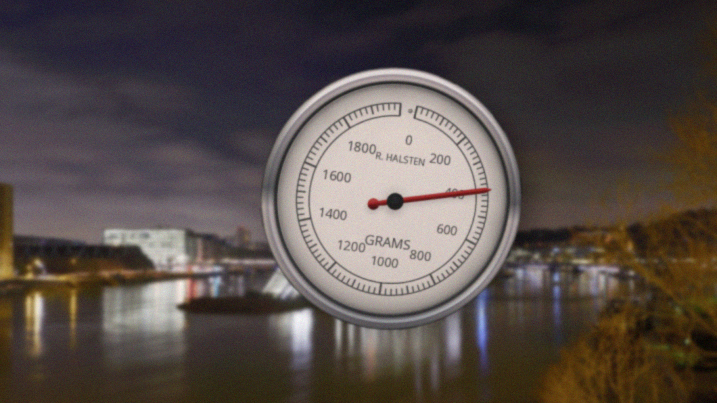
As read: {"value": 400, "unit": "g"}
